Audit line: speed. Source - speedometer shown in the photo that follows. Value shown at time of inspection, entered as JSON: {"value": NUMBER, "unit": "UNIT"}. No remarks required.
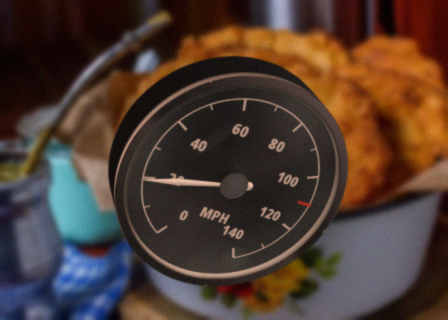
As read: {"value": 20, "unit": "mph"}
